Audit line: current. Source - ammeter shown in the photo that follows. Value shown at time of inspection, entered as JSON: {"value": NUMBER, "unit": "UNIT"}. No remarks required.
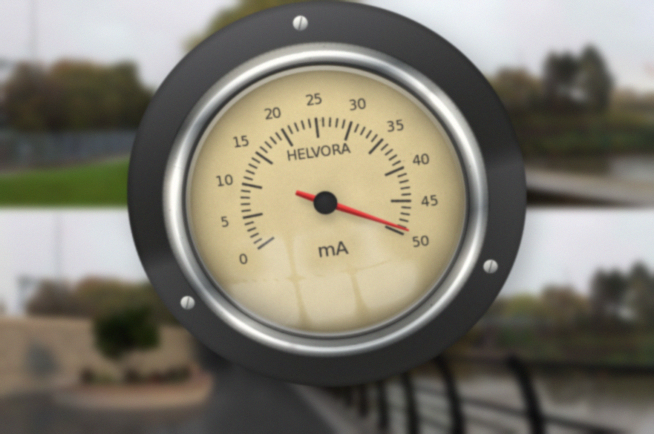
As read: {"value": 49, "unit": "mA"}
